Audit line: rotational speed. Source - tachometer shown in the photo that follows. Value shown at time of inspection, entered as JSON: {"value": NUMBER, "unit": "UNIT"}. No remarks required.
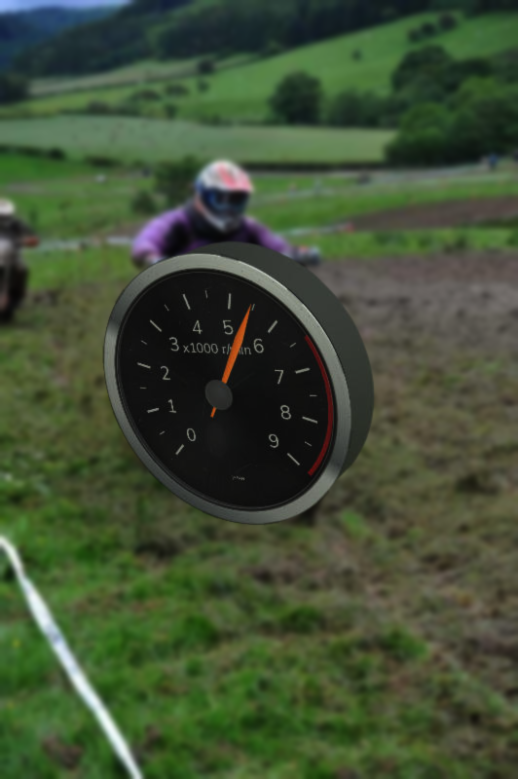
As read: {"value": 5500, "unit": "rpm"}
